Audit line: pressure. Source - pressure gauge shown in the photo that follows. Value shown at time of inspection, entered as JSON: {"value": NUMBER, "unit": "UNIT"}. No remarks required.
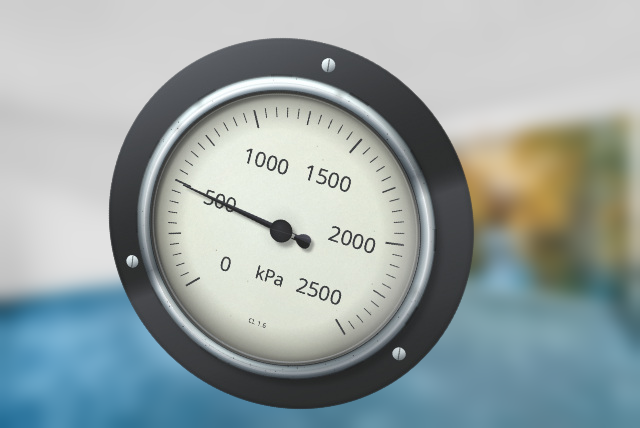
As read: {"value": 500, "unit": "kPa"}
